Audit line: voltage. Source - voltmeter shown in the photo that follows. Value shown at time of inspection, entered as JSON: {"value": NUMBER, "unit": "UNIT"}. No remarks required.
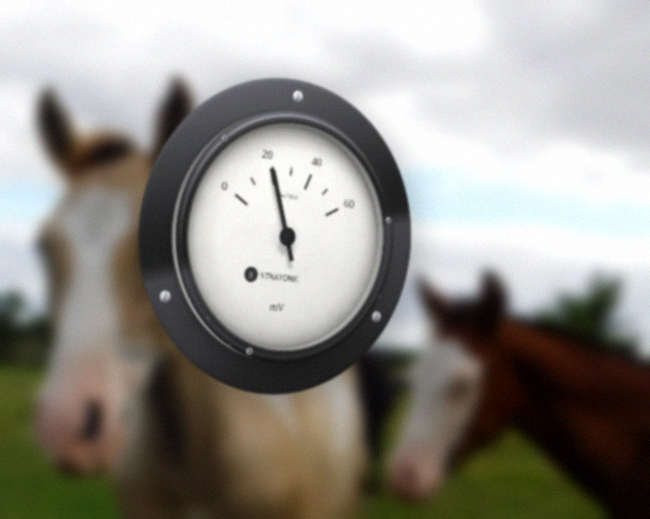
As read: {"value": 20, "unit": "mV"}
